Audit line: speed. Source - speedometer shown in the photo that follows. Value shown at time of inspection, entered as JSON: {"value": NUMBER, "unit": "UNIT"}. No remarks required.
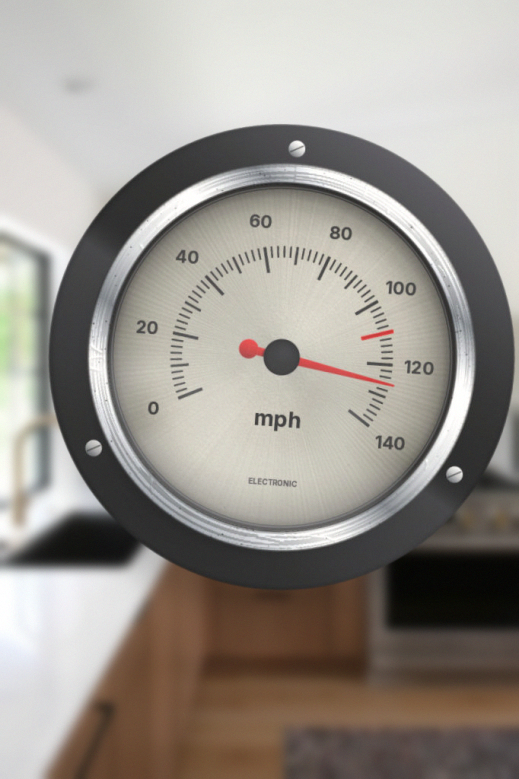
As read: {"value": 126, "unit": "mph"}
